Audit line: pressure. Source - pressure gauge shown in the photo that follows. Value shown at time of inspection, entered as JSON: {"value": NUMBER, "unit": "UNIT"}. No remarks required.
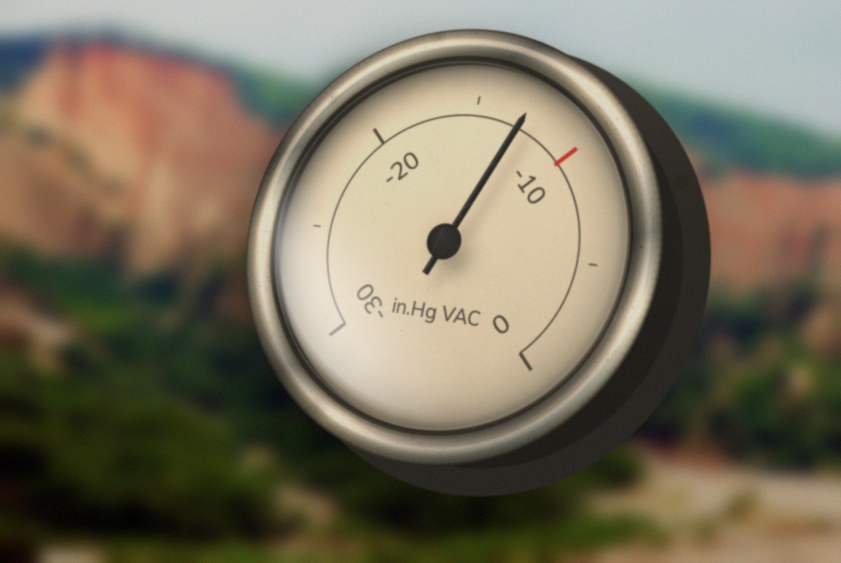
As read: {"value": -12.5, "unit": "inHg"}
